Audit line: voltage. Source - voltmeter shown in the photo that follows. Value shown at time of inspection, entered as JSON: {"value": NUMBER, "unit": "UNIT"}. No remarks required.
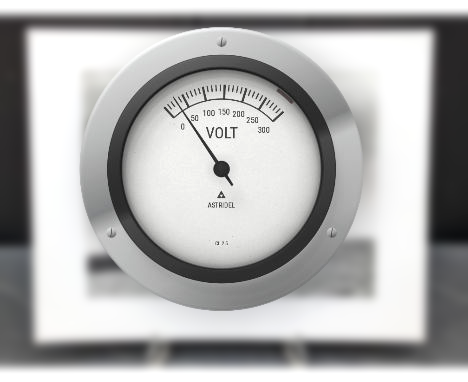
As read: {"value": 30, "unit": "V"}
